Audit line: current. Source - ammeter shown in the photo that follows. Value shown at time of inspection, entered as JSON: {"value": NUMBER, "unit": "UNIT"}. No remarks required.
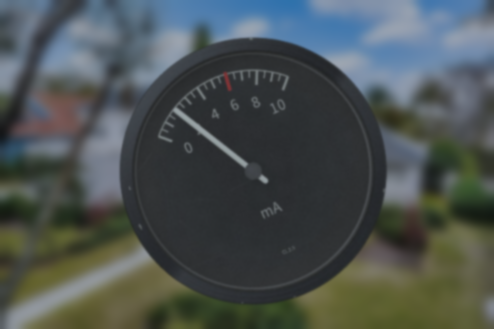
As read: {"value": 2, "unit": "mA"}
